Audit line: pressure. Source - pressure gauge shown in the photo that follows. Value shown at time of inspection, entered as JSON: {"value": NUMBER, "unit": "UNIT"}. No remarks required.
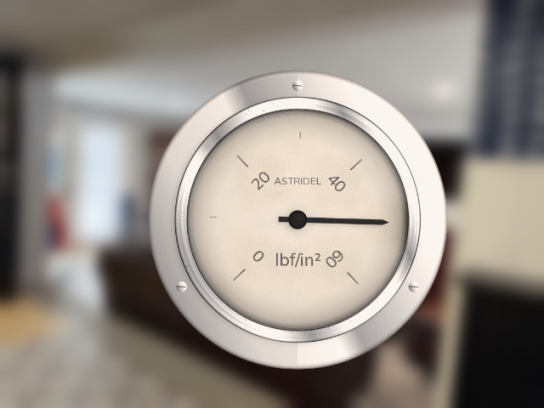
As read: {"value": 50, "unit": "psi"}
